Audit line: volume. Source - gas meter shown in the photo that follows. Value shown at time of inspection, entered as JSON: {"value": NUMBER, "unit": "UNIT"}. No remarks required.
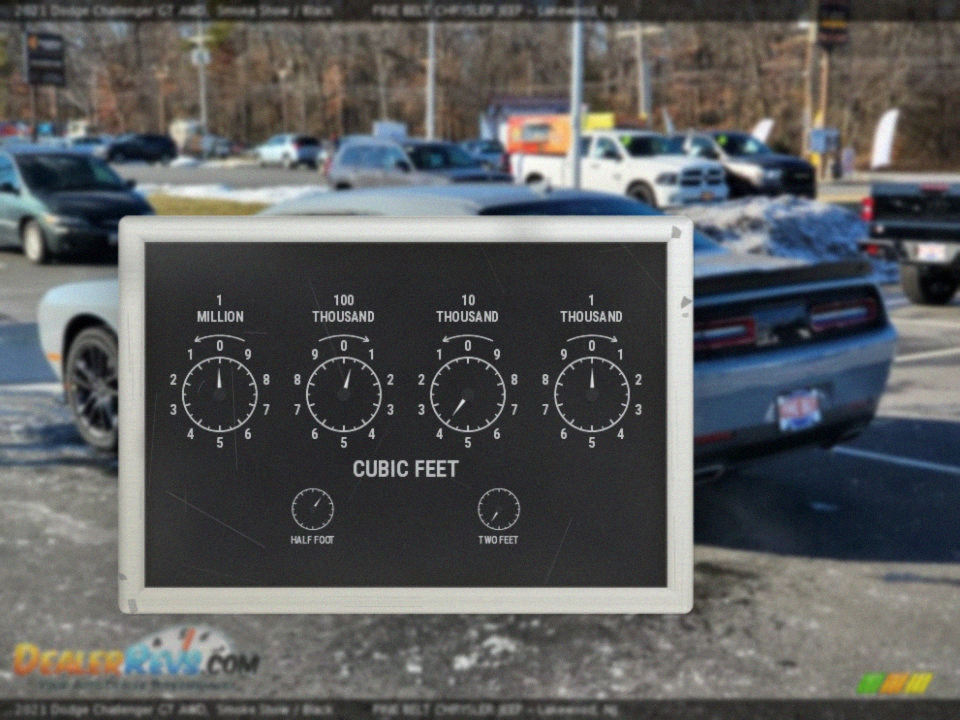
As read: {"value": 4000, "unit": "ft³"}
